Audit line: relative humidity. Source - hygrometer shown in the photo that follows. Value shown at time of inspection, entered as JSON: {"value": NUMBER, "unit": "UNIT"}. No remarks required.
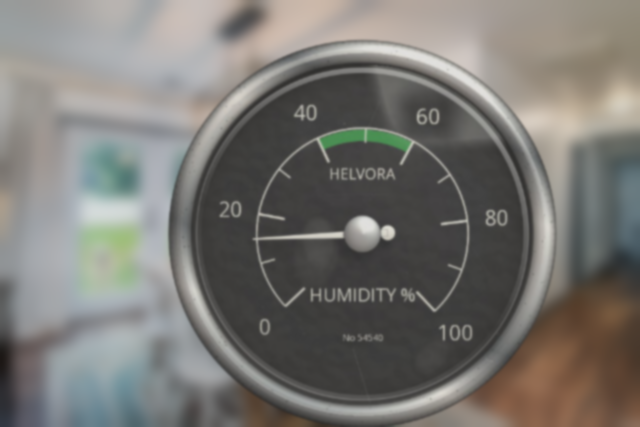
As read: {"value": 15, "unit": "%"}
